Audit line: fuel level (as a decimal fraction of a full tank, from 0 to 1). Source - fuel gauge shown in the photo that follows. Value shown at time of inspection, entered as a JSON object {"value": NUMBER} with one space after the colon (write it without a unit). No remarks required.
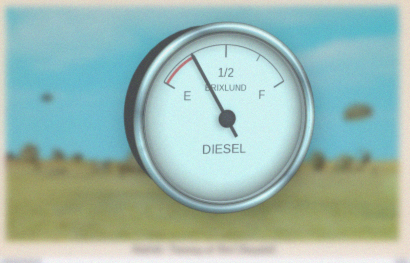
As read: {"value": 0.25}
